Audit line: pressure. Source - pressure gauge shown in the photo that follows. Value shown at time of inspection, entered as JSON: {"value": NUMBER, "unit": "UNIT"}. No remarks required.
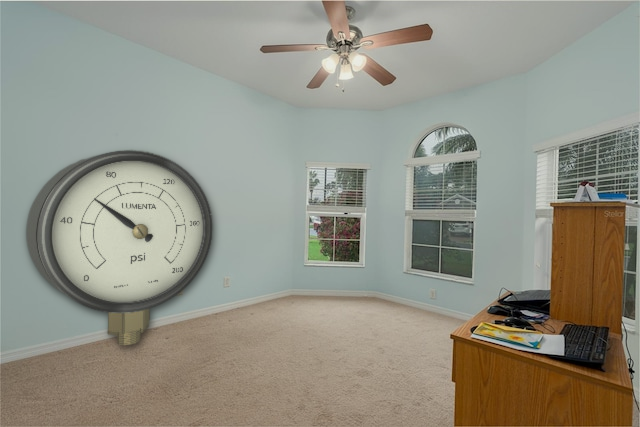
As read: {"value": 60, "unit": "psi"}
